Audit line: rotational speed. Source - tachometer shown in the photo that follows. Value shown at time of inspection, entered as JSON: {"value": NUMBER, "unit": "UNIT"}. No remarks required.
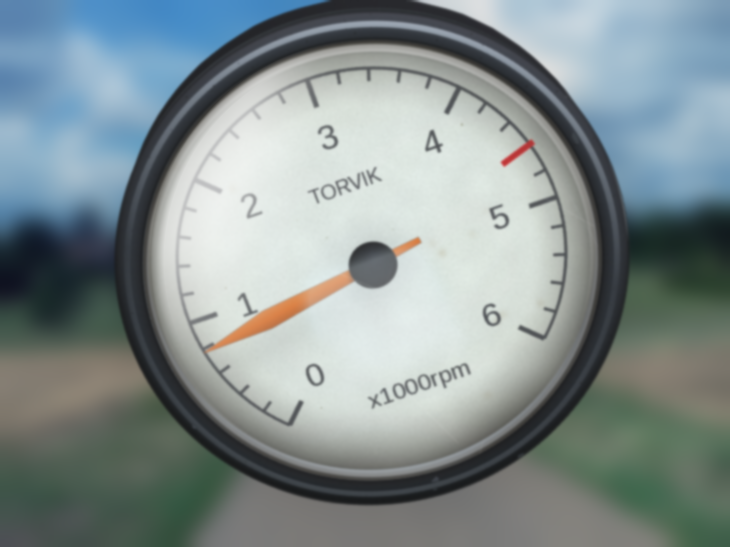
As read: {"value": 800, "unit": "rpm"}
